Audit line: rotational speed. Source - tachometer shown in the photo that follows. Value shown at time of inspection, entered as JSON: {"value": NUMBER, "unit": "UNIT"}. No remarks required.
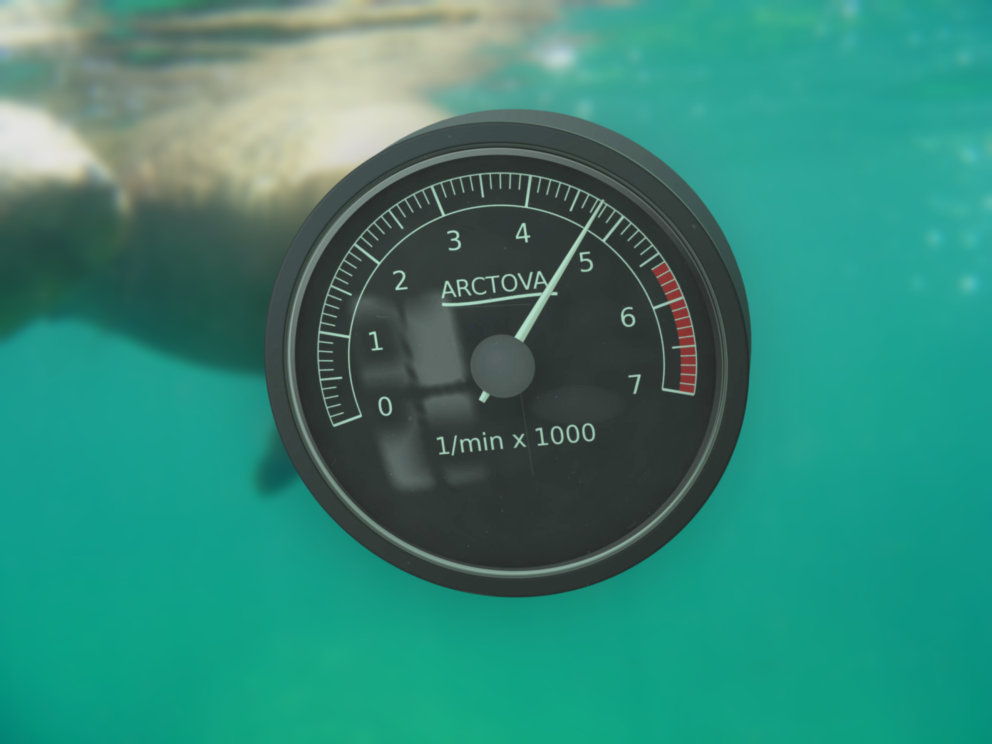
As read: {"value": 4750, "unit": "rpm"}
